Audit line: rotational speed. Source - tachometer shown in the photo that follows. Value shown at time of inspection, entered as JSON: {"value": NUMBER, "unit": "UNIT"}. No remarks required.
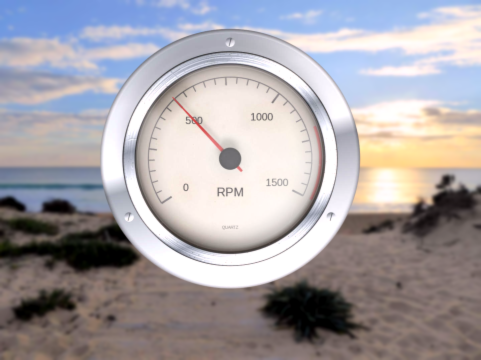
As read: {"value": 500, "unit": "rpm"}
